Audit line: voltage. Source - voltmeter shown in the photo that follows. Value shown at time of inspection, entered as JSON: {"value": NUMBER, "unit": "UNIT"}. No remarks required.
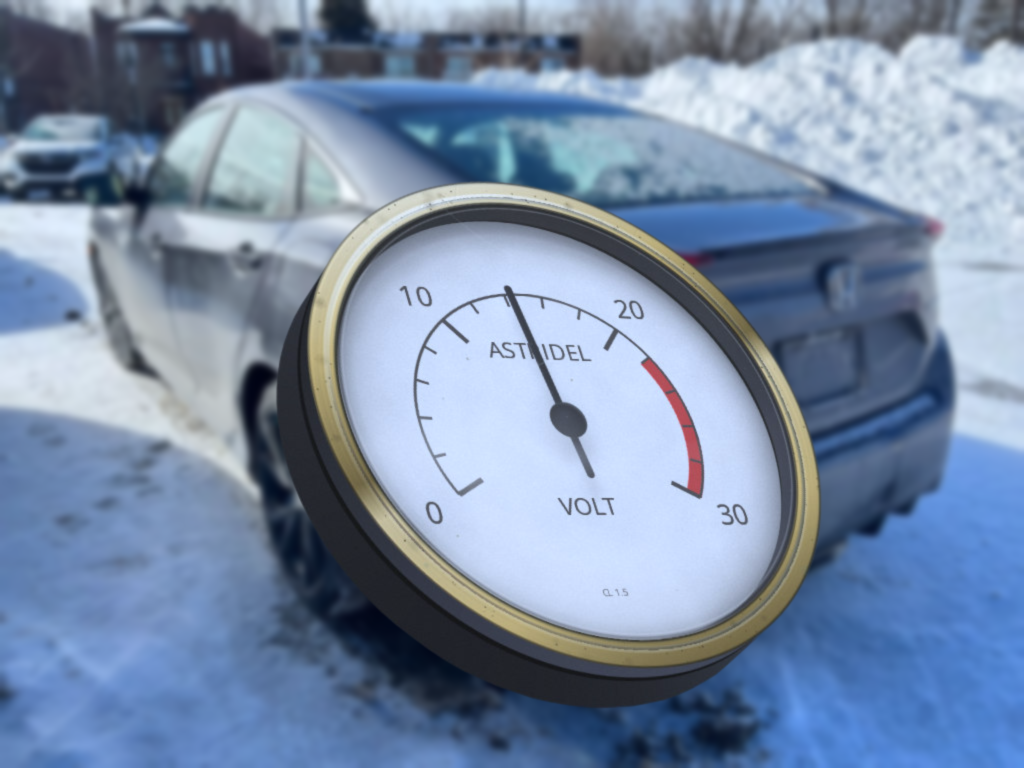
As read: {"value": 14, "unit": "V"}
